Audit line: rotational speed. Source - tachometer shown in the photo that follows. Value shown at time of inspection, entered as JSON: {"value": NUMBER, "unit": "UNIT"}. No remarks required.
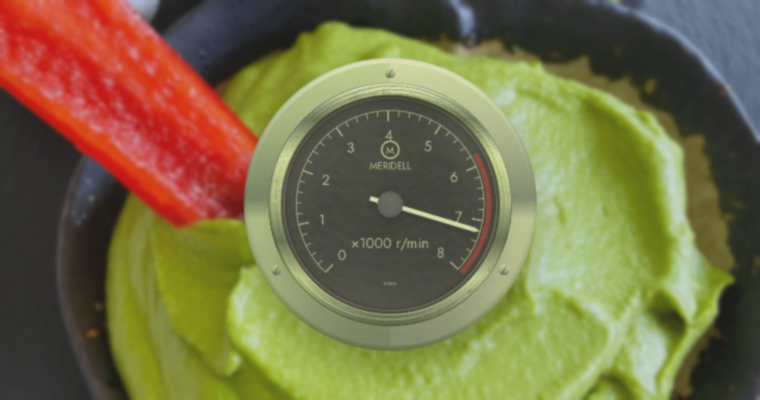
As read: {"value": 7200, "unit": "rpm"}
